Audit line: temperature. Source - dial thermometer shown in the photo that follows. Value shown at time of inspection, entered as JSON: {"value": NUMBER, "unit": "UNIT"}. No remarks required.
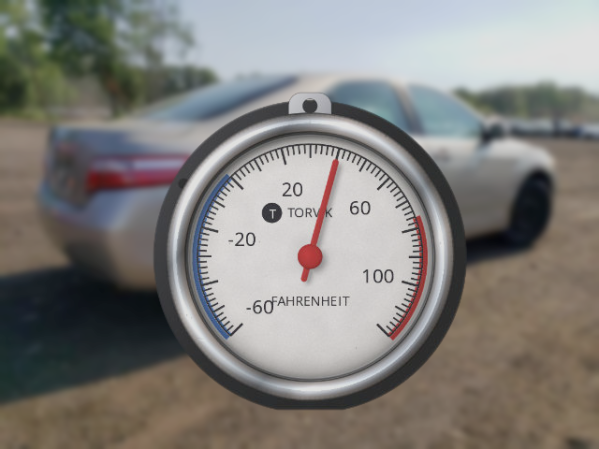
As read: {"value": 40, "unit": "°F"}
